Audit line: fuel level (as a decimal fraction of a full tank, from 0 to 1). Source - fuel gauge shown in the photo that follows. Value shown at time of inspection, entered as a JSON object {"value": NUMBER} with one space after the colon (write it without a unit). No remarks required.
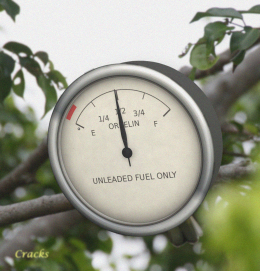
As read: {"value": 0.5}
